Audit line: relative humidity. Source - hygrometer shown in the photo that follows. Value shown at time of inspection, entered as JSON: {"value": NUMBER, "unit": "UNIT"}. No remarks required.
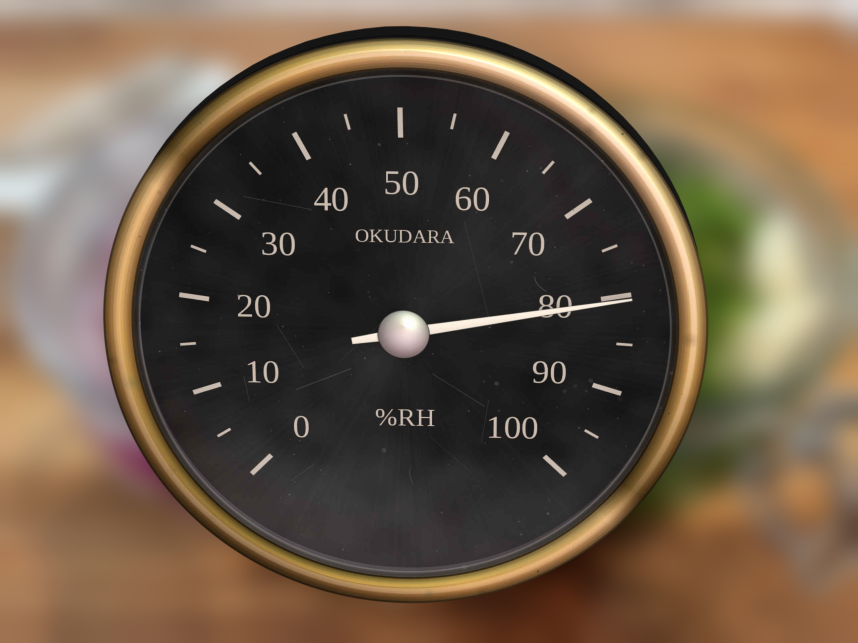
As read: {"value": 80, "unit": "%"}
